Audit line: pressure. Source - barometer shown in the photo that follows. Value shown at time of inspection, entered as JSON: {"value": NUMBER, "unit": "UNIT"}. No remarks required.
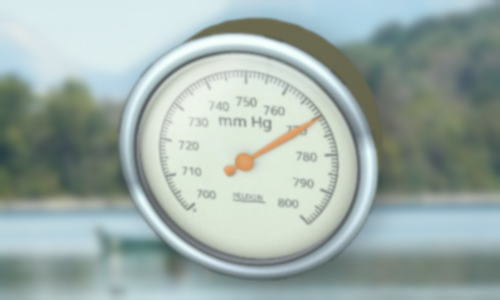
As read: {"value": 770, "unit": "mmHg"}
